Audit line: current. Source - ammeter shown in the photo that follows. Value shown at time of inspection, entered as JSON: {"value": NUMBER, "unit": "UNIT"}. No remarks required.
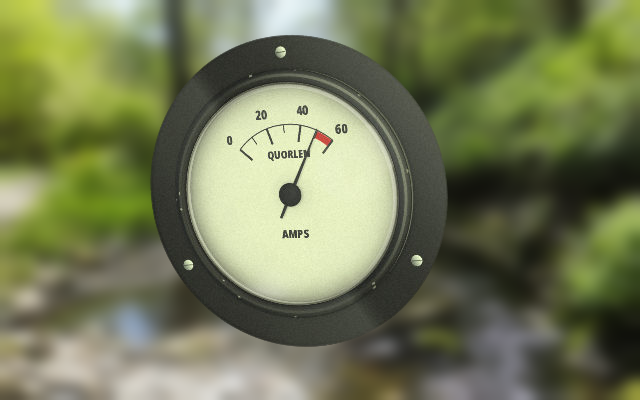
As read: {"value": 50, "unit": "A"}
